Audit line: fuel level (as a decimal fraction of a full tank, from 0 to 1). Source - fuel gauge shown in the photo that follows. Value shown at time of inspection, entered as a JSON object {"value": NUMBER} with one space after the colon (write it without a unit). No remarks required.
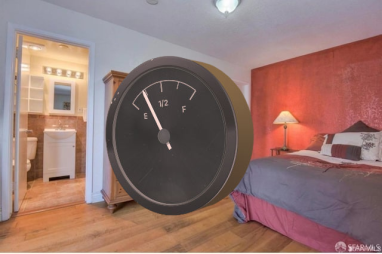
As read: {"value": 0.25}
